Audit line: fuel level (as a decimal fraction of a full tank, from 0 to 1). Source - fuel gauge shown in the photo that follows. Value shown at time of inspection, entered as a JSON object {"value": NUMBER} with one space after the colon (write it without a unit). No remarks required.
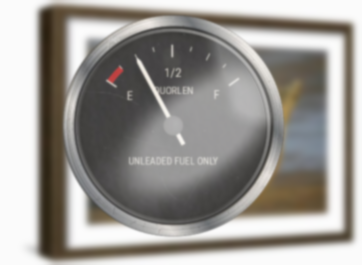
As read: {"value": 0.25}
